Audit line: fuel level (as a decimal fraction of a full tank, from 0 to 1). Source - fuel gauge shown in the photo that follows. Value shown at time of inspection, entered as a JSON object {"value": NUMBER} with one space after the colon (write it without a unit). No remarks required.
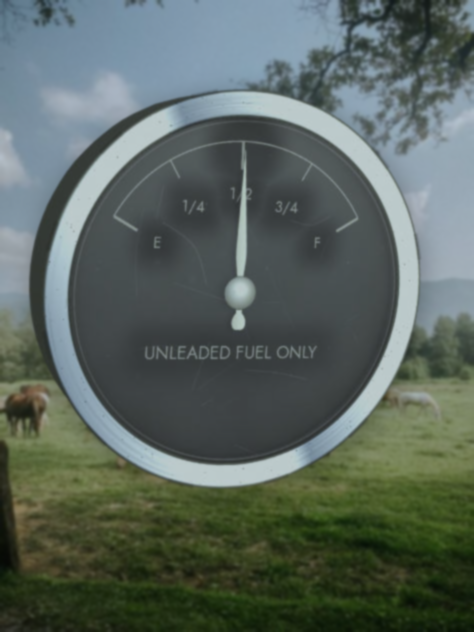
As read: {"value": 0.5}
